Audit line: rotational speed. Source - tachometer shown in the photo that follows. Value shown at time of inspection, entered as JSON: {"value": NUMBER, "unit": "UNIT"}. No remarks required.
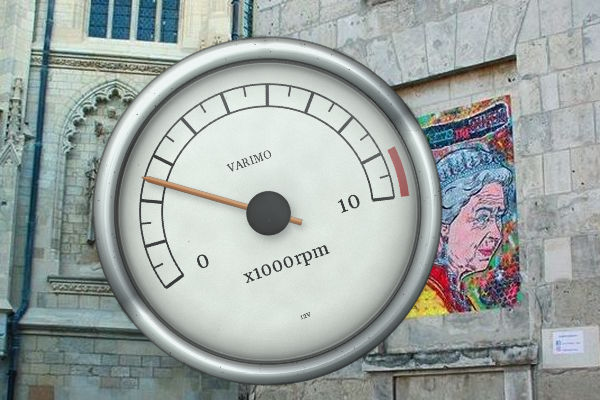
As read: {"value": 2500, "unit": "rpm"}
